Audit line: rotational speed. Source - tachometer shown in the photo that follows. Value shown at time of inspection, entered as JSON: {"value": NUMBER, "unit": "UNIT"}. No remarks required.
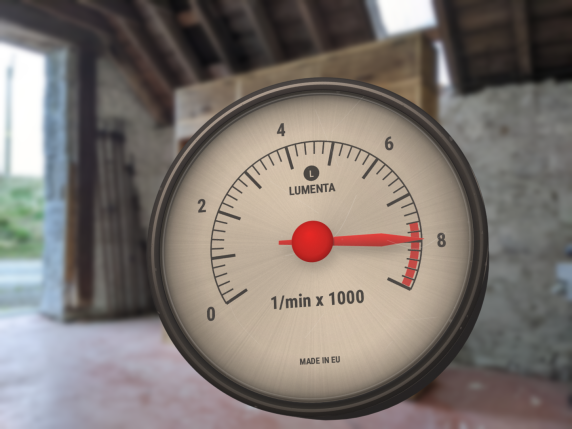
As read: {"value": 8000, "unit": "rpm"}
